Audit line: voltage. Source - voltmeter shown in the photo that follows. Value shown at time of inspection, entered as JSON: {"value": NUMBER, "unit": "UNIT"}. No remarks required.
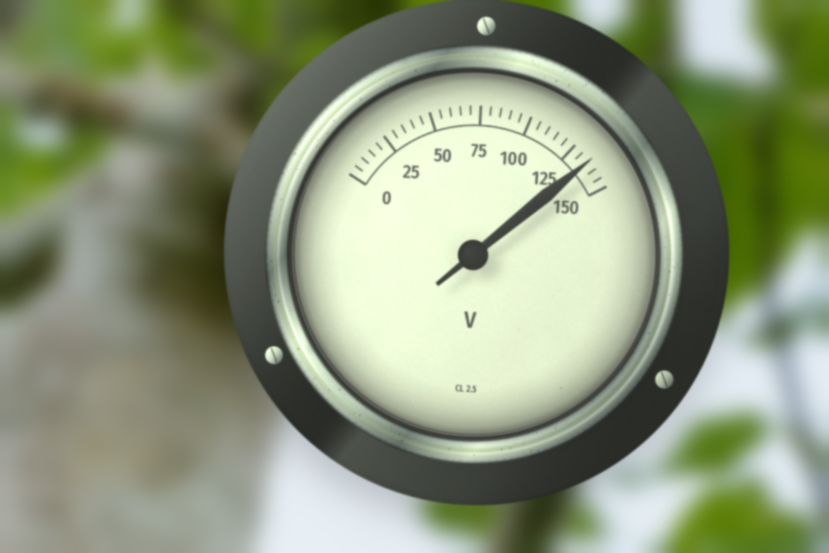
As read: {"value": 135, "unit": "V"}
